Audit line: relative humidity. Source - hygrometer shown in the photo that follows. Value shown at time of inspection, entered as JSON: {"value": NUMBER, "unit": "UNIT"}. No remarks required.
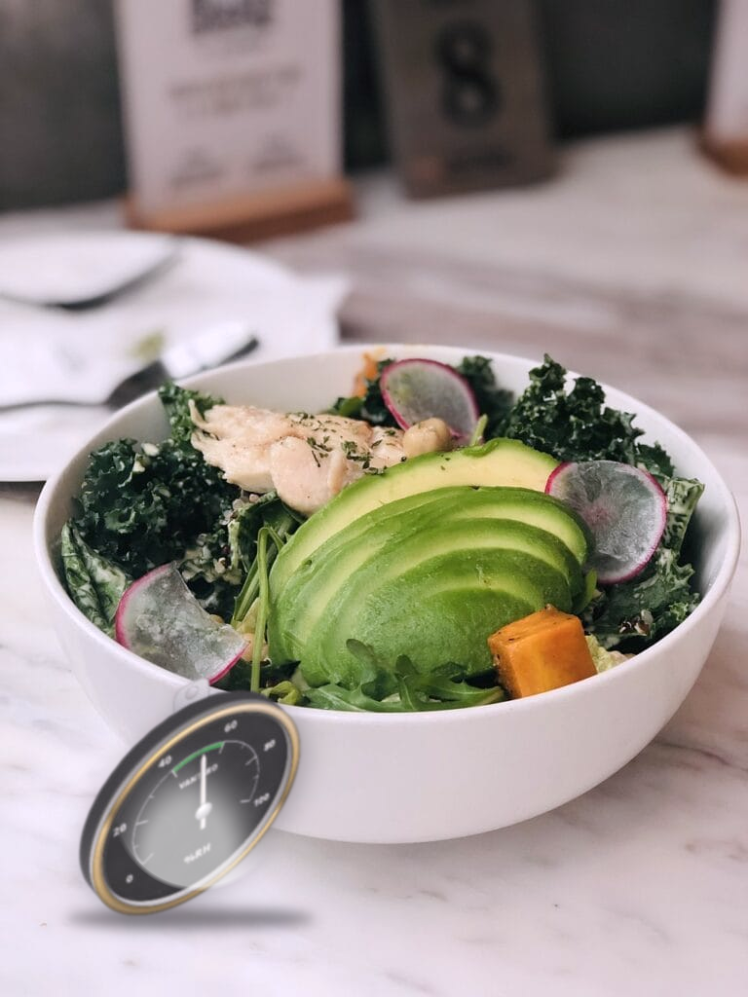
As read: {"value": 50, "unit": "%"}
